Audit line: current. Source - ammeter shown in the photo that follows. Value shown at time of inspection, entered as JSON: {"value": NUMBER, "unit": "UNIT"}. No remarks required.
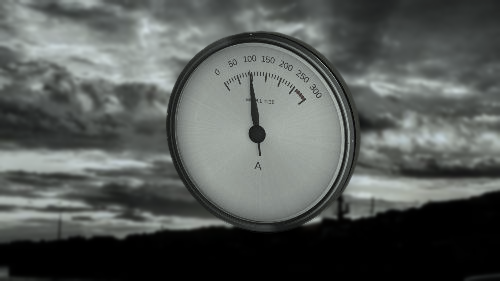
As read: {"value": 100, "unit": "A"}
